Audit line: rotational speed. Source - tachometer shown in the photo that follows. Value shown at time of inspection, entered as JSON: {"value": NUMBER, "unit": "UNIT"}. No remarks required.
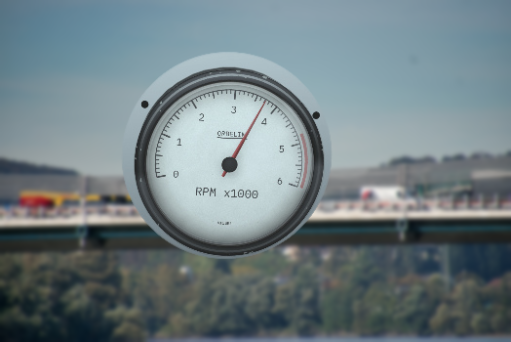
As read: {"value": 3700, "unit": "rpm"}
